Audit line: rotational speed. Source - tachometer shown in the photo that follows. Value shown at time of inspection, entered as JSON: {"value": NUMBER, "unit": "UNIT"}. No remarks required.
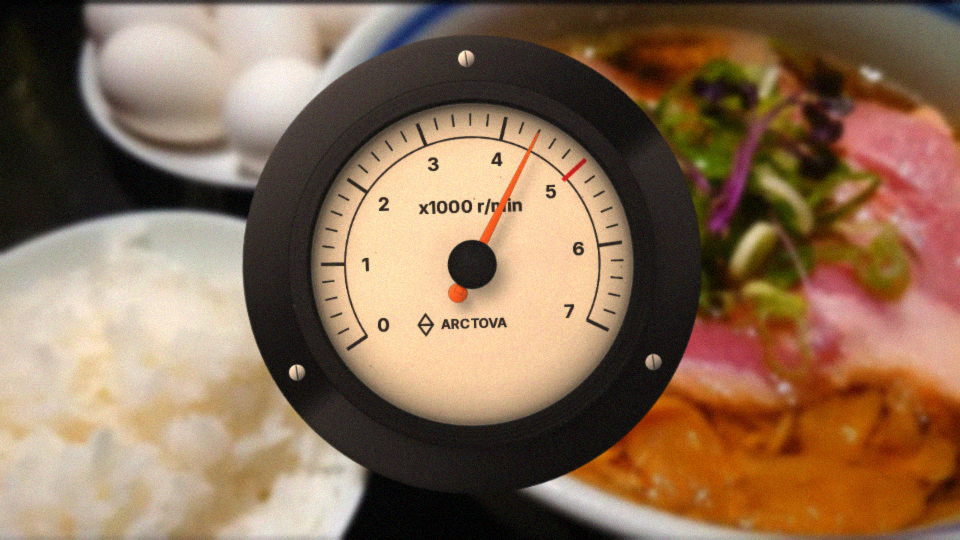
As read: {"value": 4400, "unit": "rpm"}
